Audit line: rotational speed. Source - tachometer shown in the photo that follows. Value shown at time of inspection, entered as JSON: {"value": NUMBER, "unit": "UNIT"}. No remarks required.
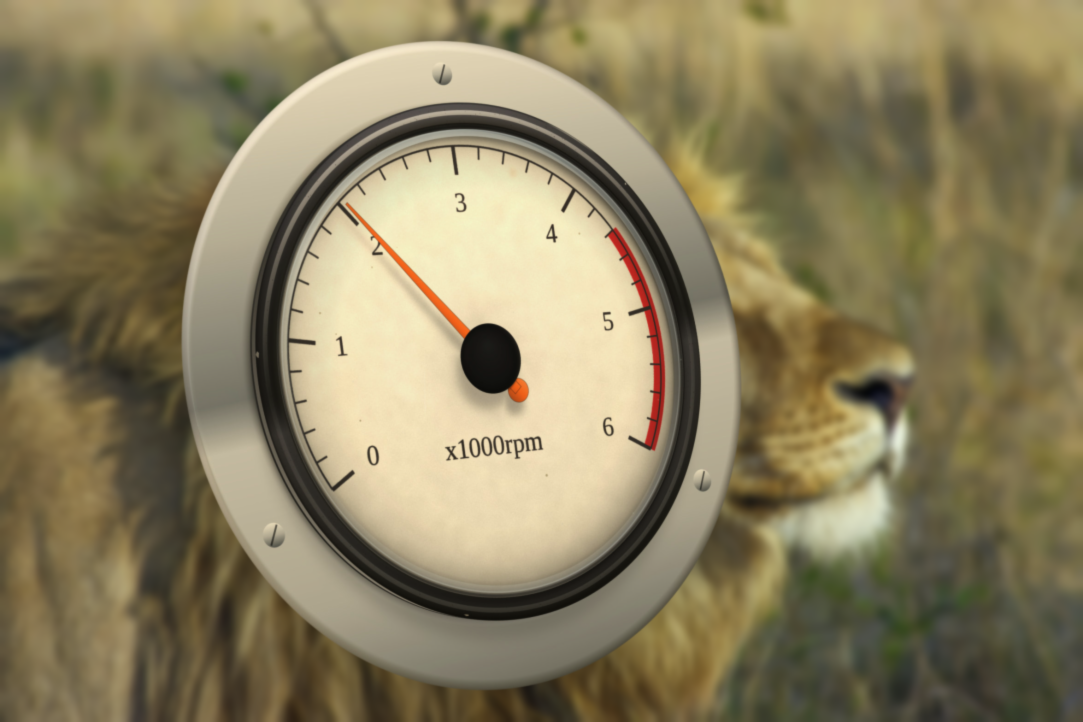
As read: {"value": 2000, "unit": "rpm"}
